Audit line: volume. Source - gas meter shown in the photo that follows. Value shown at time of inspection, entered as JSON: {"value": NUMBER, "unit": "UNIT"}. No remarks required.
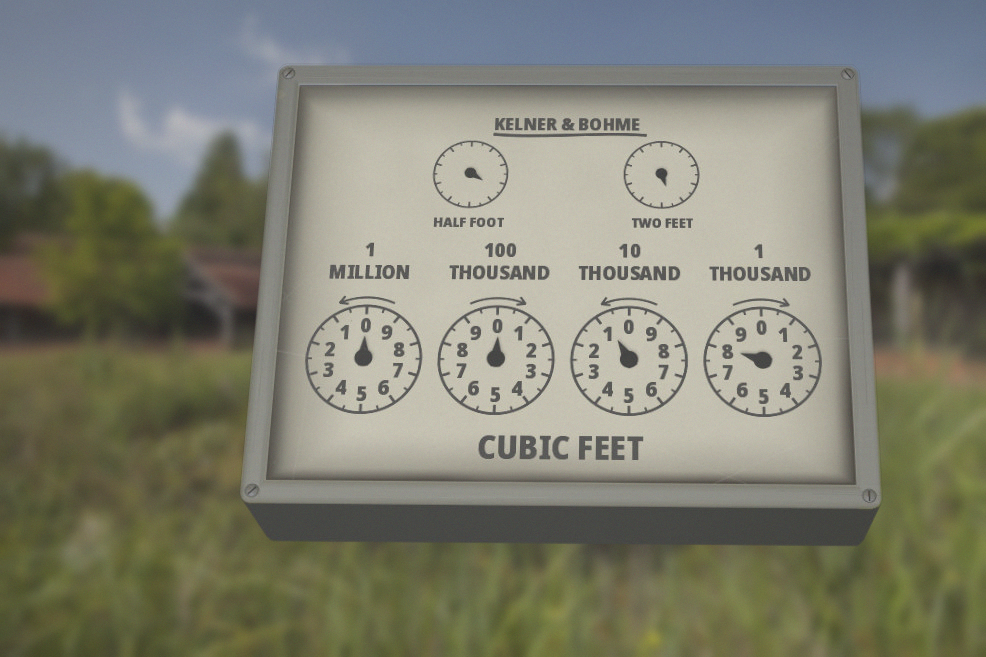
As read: {"value": 800, "unit": "ft³"}
